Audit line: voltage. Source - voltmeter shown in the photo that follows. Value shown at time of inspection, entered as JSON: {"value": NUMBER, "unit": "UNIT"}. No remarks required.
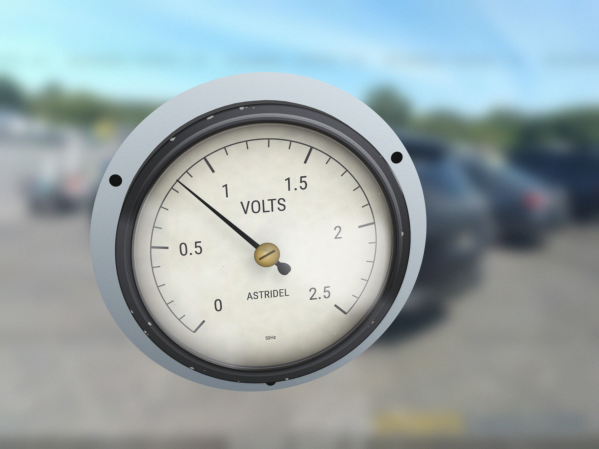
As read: {"value": 0.85, "unit": "V"}
